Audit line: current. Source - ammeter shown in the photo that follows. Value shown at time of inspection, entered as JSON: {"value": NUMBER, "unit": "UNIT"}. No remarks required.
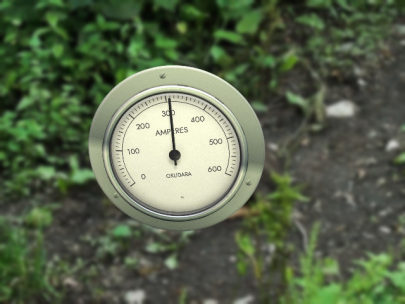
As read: {"value": 310, "unit": "A"}
